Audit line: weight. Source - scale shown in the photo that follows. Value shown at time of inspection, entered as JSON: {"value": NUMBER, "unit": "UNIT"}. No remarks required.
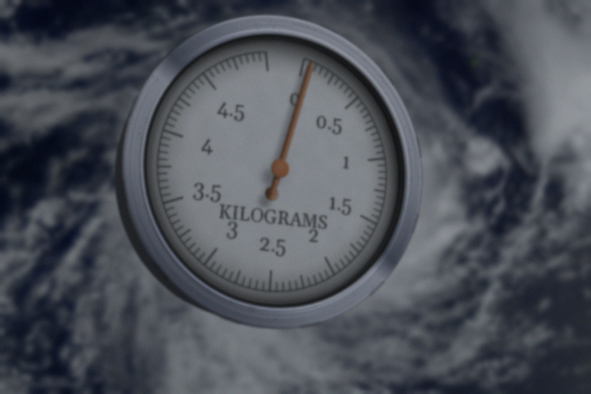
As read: {"value": 0.05, "unit": "kg"}
